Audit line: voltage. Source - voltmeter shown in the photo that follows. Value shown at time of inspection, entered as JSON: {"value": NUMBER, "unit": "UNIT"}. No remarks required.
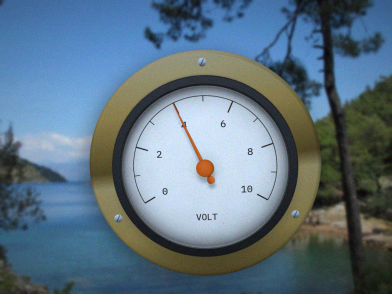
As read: {"value": 4, "unit": "V"}
